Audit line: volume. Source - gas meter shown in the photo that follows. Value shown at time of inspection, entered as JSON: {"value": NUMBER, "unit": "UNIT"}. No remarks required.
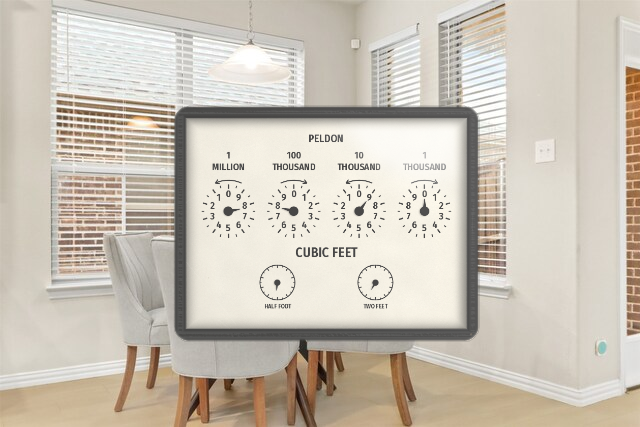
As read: {"value": 779000, "unit": "ft³"}
